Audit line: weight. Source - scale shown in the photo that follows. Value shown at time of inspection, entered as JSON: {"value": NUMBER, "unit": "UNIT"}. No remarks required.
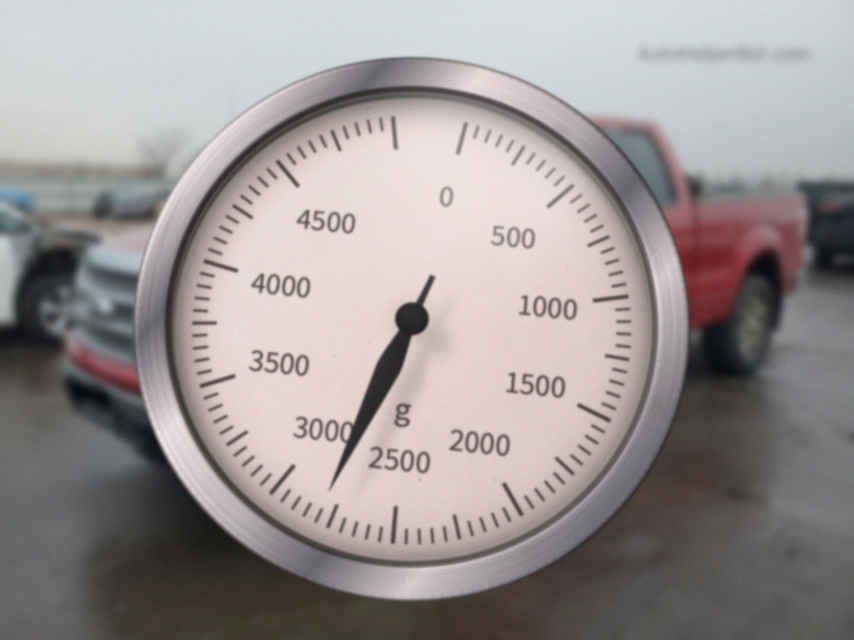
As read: {"value": 2800, "unit": "g"}
